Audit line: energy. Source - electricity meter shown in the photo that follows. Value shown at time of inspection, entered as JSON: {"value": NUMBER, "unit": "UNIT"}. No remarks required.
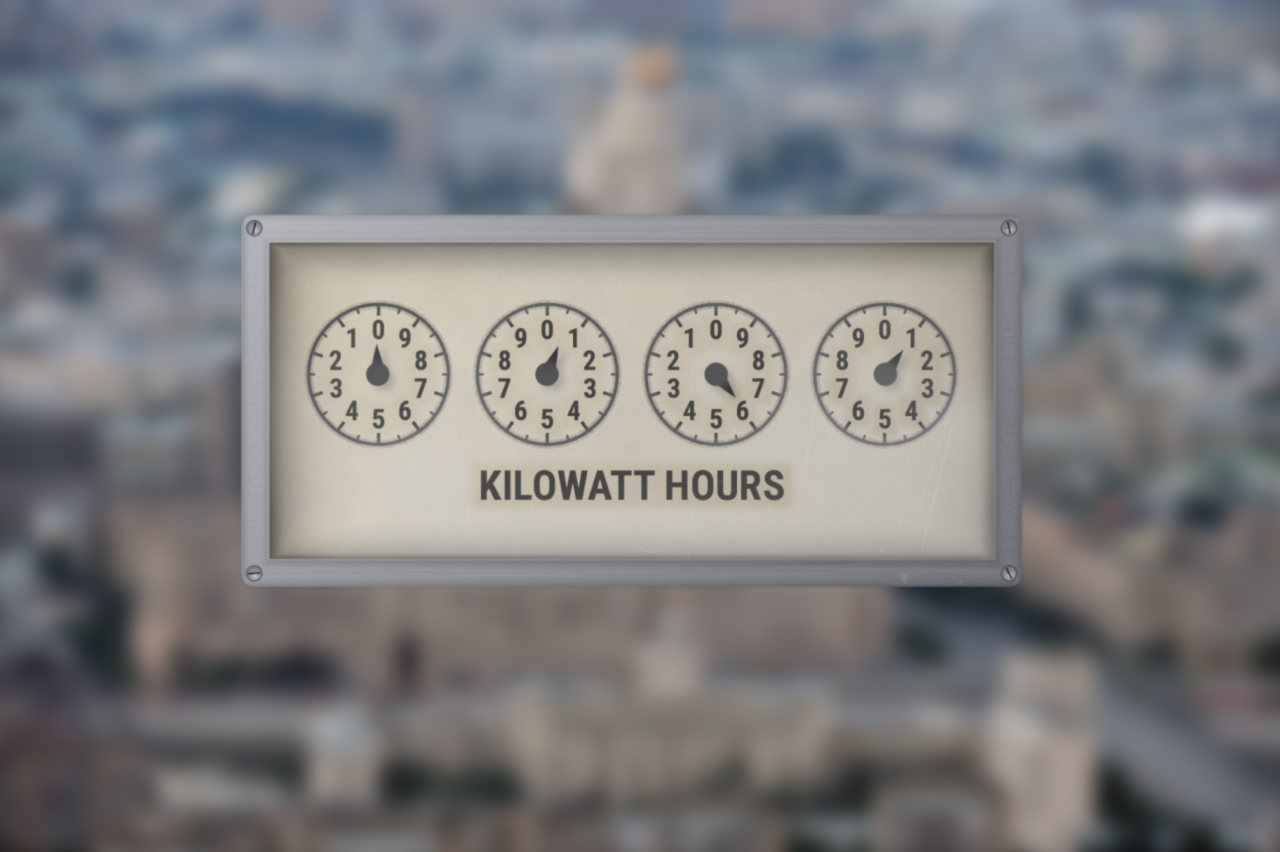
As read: {"value": 61, "unit": "kWh"}
